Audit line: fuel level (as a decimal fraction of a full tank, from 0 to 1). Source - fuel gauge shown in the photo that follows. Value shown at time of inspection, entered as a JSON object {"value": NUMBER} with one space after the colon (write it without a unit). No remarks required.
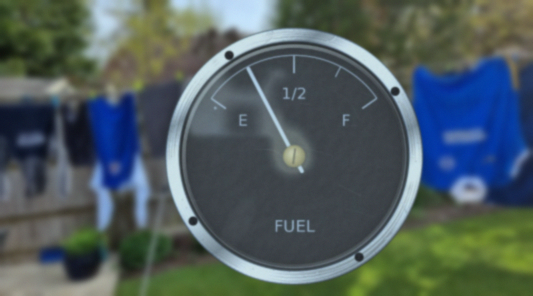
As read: {"value": 0.25}
